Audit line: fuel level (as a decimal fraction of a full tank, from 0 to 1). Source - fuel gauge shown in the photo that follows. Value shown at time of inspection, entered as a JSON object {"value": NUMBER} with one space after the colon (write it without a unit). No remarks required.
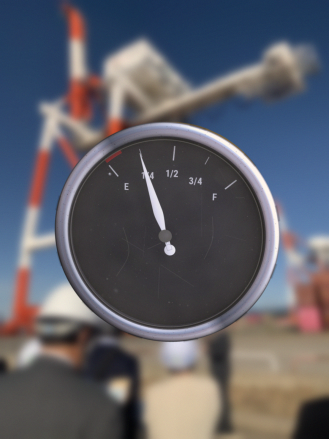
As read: {"value": 0.25}
